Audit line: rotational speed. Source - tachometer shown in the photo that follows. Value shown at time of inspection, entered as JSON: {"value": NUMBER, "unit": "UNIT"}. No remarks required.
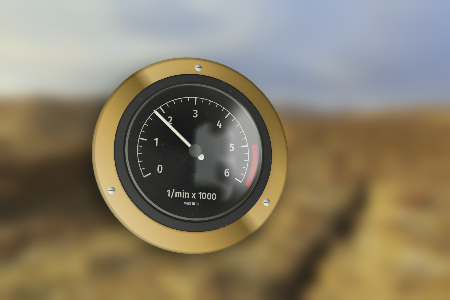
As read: {"value": 1800, "unit": "rpm"}
